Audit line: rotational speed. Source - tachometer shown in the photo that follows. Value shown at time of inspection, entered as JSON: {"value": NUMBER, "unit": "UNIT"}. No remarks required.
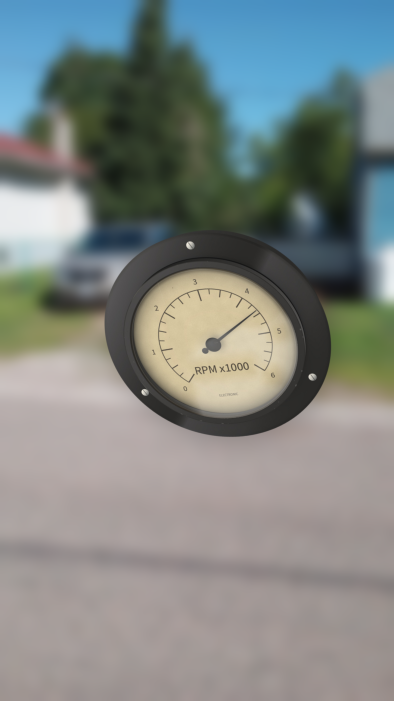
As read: {"value": 4375, "unit": "rpm"}
